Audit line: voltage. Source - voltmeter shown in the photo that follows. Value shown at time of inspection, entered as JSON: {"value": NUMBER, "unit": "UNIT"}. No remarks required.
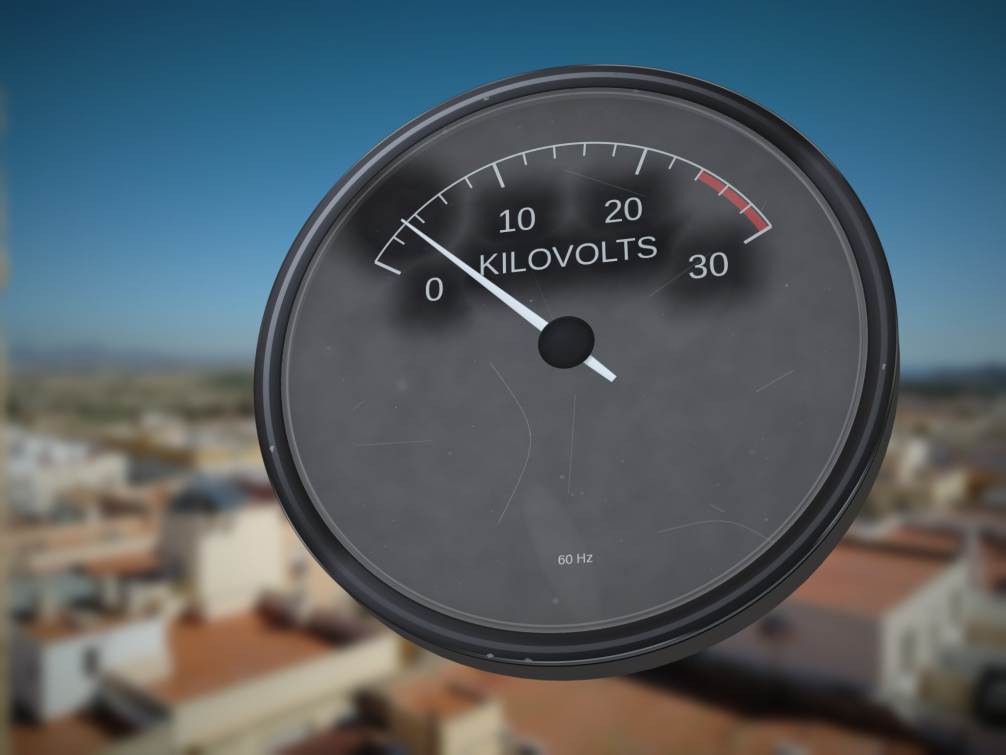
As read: {"value": 3, "unit": "kV"}
